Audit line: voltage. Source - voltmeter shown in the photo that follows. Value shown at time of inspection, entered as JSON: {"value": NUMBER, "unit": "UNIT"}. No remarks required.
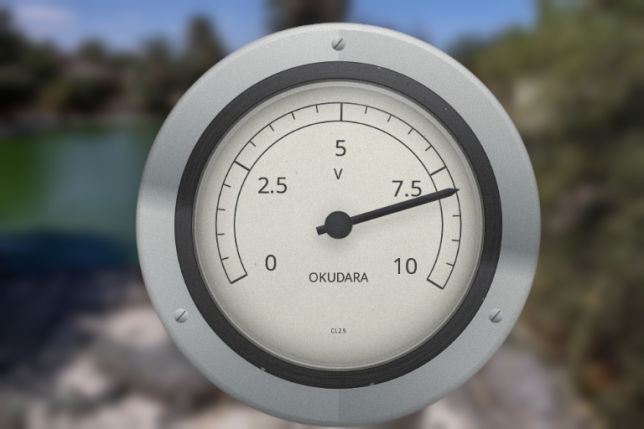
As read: {"value": 8, "unit": "V"}
